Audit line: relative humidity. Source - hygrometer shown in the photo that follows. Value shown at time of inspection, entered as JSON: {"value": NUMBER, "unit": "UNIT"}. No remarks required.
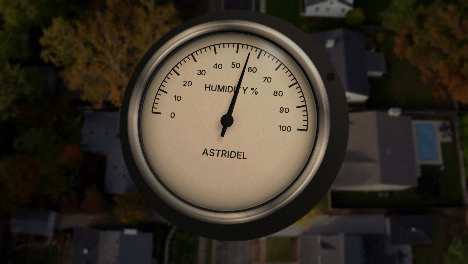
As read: {"value": 56, "unit": "%"}
